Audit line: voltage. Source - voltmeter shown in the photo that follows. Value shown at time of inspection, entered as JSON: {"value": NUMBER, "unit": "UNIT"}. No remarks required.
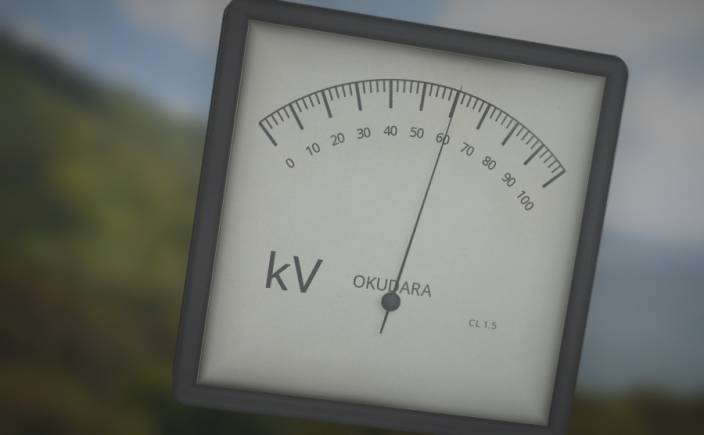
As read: {"value": 60, "unit": "kV"}
